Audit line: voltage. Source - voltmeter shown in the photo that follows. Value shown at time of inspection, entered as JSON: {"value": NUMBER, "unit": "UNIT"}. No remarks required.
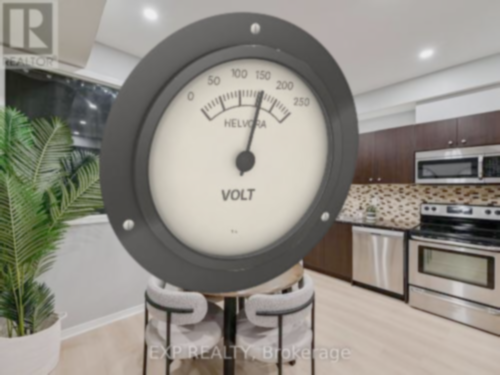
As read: {"value": 150, "unit": "V"}
